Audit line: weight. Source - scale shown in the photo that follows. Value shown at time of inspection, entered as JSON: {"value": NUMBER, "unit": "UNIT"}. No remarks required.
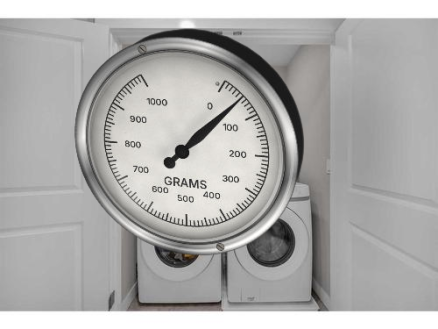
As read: {"value": 50, "unit": "g"}
